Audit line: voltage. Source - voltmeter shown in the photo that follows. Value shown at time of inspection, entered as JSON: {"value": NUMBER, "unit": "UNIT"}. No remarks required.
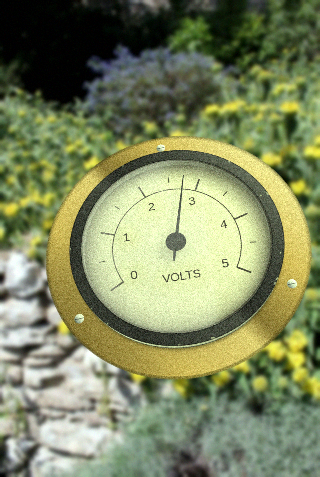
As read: {"value": 2.75, "unit": "V"}
